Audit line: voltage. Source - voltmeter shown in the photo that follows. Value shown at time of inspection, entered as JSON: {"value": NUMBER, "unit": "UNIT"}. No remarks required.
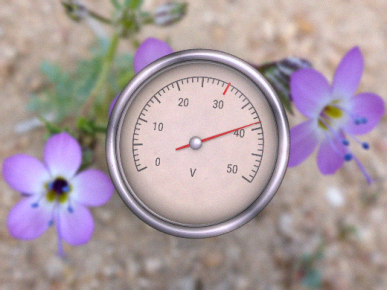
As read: {"value": 39, "unit": "V"}
